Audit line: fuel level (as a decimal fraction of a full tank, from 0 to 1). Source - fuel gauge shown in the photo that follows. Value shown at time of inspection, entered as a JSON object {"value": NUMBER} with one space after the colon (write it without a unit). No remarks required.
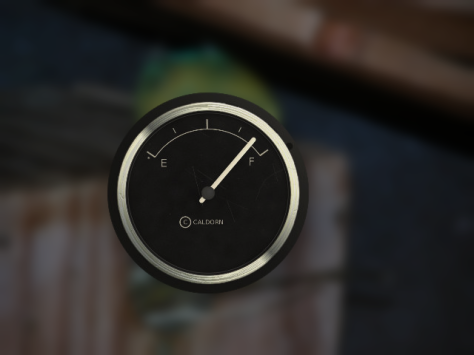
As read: {"value": 0.875}
